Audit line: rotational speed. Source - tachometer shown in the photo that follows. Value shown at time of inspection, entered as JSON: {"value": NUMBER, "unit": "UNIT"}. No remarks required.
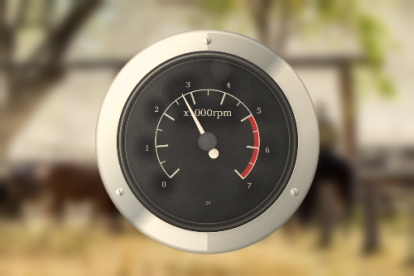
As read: {"value": 2750, "unit": "rpm"}
